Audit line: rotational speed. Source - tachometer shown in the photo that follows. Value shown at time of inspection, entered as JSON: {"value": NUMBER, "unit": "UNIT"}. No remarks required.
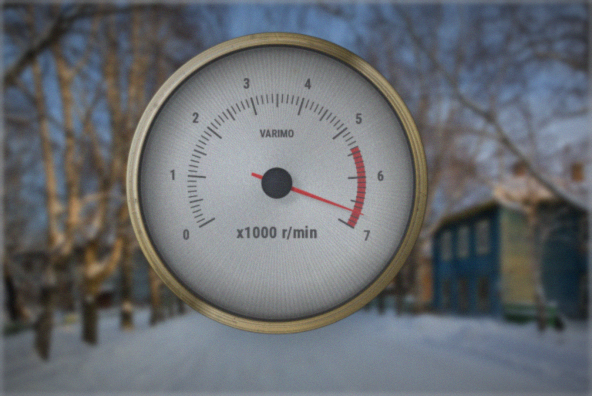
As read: {"value": 6700, "unit": "rpm"}
